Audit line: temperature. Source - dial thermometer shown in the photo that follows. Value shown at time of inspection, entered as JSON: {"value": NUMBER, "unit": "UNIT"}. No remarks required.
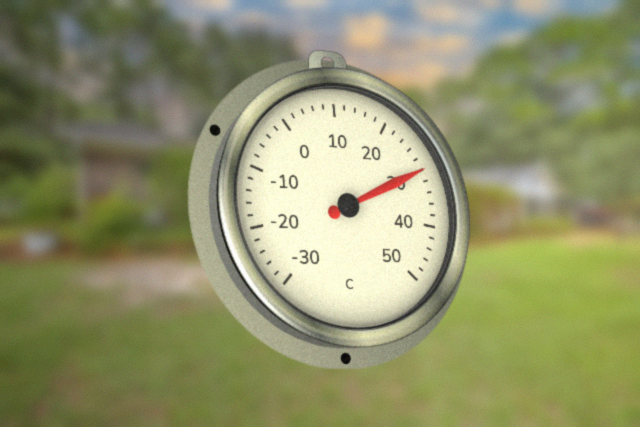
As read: {"value": 30, "unit": "°C"}
